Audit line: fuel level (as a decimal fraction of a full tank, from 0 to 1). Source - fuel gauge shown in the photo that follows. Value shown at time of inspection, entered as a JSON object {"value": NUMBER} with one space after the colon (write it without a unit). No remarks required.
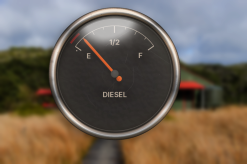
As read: {"value": 0.125}
